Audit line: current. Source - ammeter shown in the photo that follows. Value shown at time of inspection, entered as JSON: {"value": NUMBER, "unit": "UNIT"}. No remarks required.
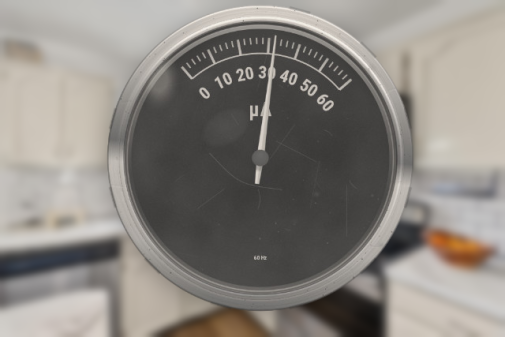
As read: {"value": 32, "unit": "µA"}
